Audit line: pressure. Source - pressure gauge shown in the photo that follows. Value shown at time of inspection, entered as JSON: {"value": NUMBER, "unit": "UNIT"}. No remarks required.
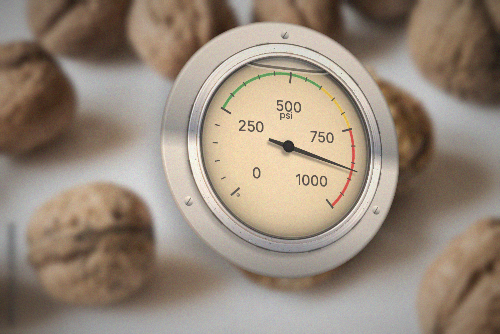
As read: {"value": 875, "unit": "psi"}
